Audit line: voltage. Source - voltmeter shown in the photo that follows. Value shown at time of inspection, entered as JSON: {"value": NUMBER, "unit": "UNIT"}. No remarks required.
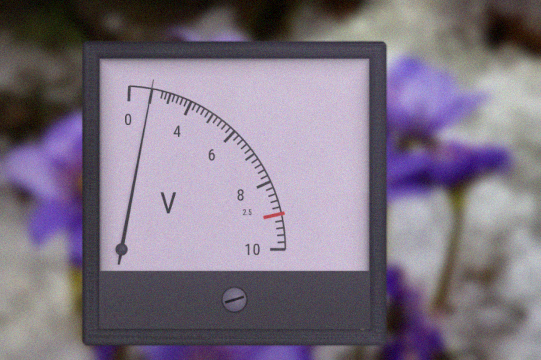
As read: {"value": 2, "unit": "V"}
